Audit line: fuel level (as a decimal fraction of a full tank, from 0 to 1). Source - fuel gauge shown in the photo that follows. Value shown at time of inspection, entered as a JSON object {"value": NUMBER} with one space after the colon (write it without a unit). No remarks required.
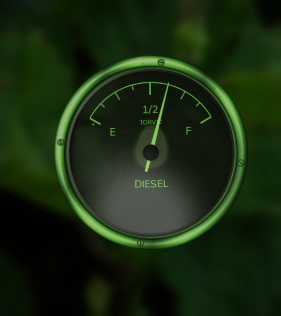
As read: {"value": 0.625}
